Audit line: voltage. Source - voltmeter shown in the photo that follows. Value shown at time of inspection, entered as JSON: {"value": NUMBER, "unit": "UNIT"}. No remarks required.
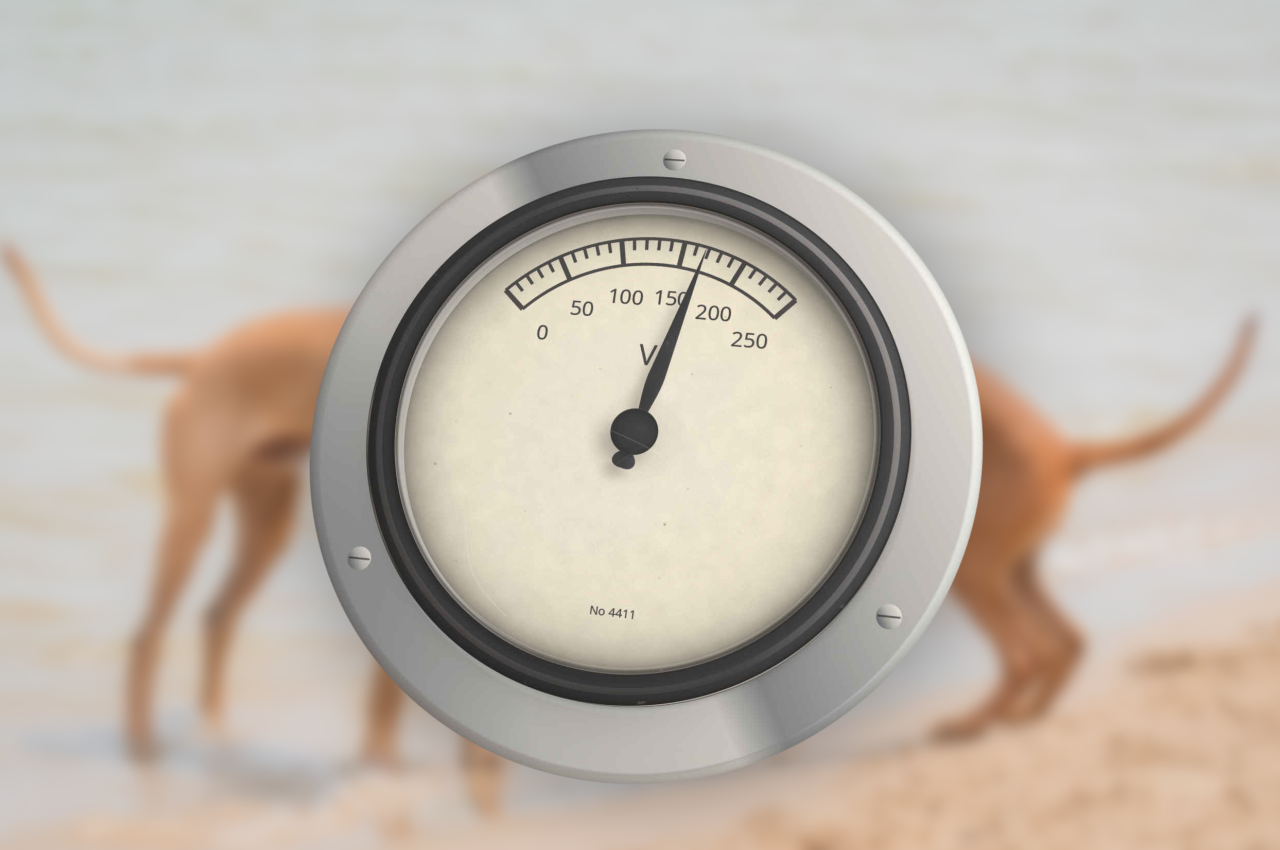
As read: {"value": 170, "unit": "V"}
